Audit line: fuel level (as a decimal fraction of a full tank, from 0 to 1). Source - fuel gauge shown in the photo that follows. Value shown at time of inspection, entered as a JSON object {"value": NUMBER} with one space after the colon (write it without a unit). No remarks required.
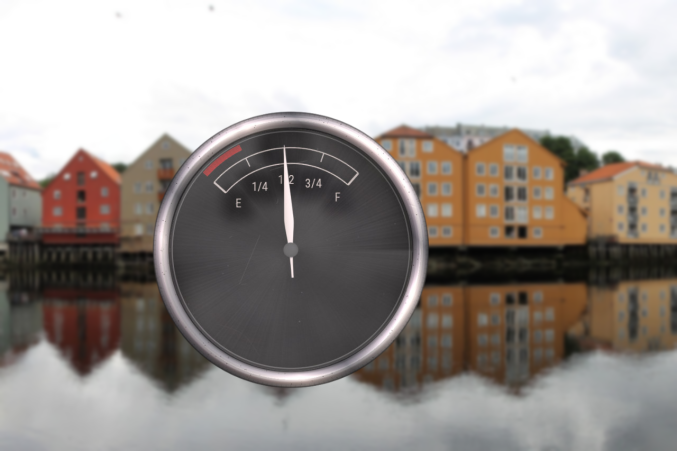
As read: {"value": 0.5}
